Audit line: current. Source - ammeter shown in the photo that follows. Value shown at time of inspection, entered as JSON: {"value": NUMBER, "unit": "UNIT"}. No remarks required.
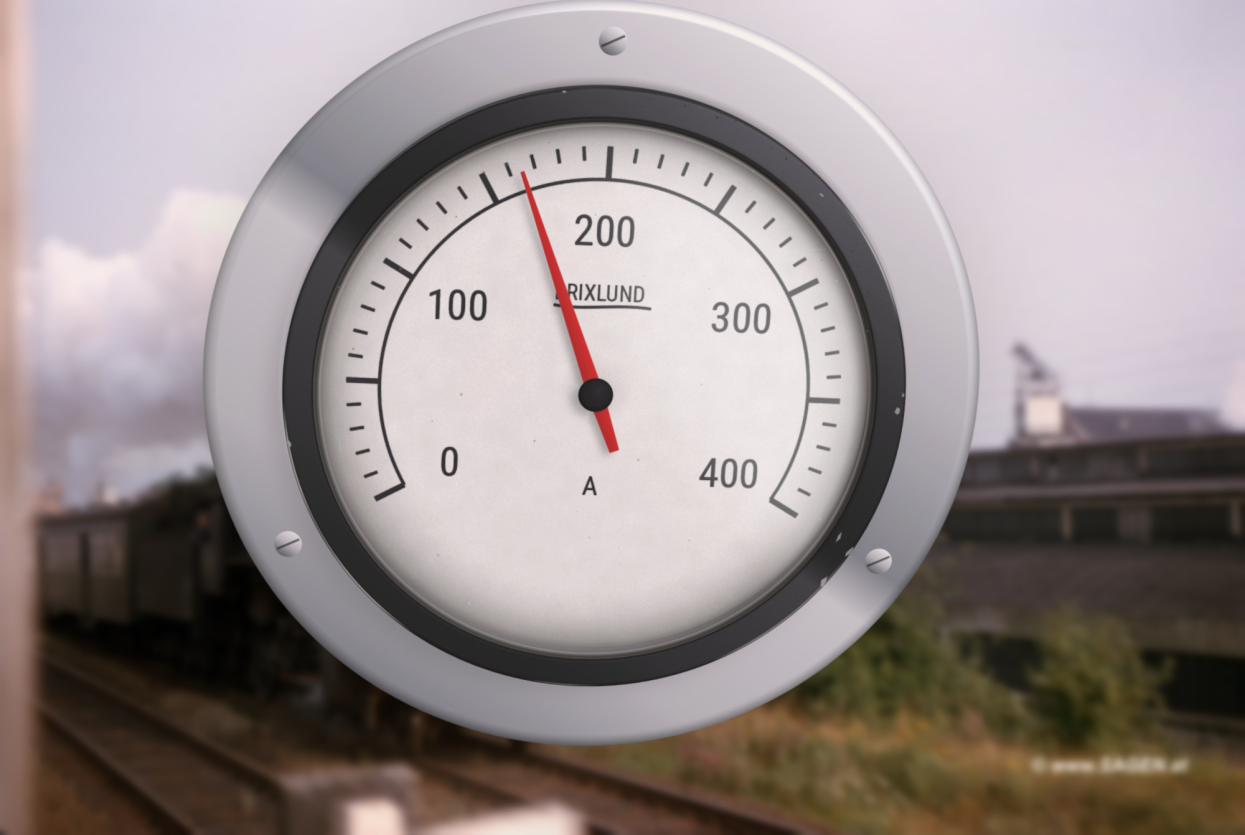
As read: {"value": 165, "unit": "A"}
